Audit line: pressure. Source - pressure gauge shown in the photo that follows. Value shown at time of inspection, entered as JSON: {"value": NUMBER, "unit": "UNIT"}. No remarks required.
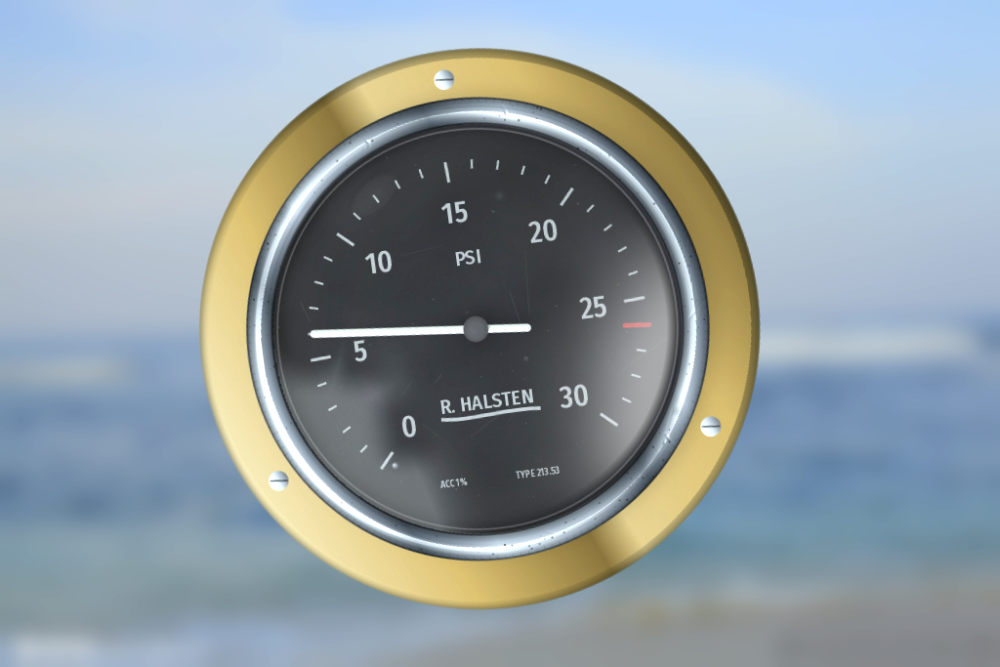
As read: {"value": 6, "unit": "psi"}
